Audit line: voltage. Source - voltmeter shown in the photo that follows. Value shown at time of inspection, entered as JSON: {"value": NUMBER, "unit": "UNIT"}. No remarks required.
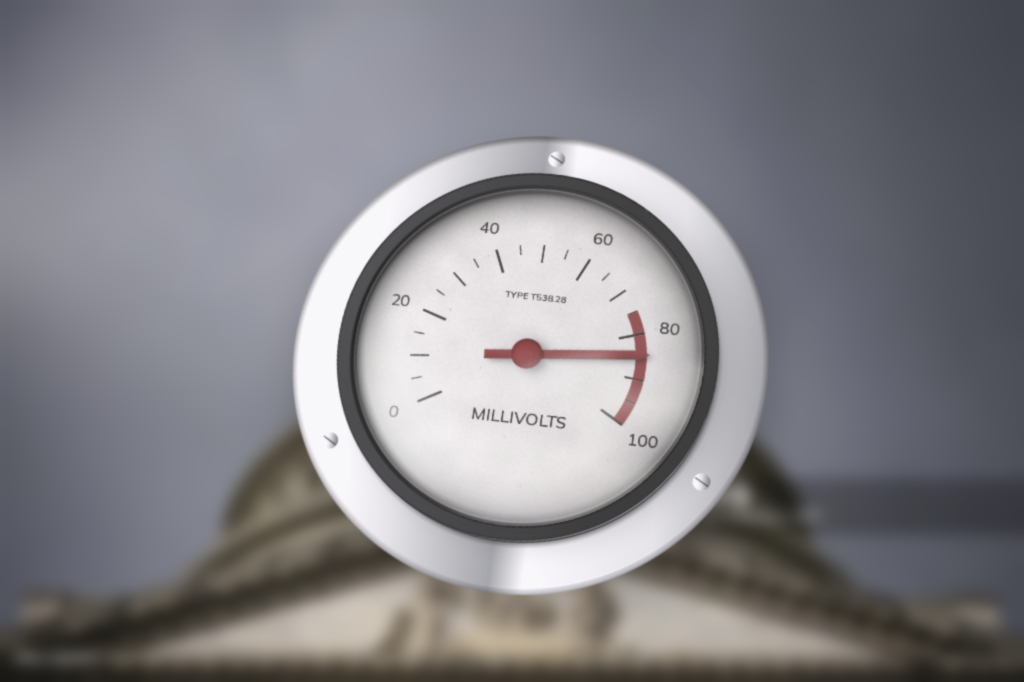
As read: {"value": 85, "unit": "mV"}
